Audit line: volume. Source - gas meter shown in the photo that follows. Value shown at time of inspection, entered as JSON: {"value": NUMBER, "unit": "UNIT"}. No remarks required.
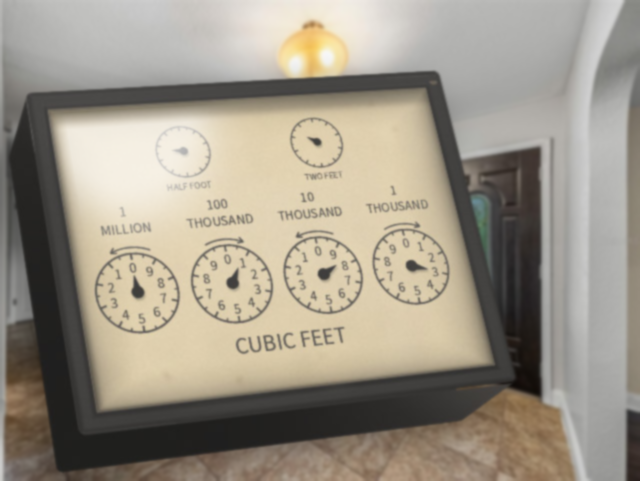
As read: {"value": 8300, "unit": "ft³"}
